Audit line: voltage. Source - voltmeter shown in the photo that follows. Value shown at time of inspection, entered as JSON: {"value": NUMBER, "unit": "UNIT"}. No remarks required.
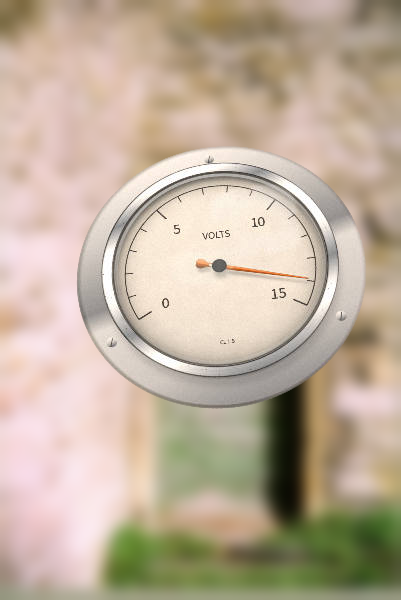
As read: {"value": 14, "unit": "V"}
